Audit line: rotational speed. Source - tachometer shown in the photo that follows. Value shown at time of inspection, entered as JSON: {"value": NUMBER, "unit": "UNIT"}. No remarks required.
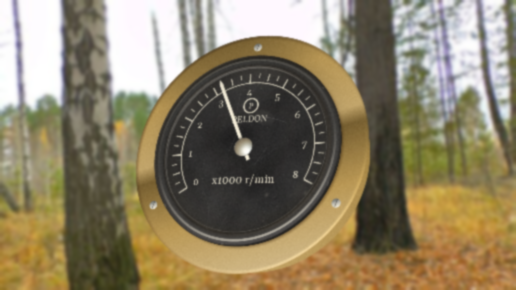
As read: {"value": 3250, "unit": "rpm"}
